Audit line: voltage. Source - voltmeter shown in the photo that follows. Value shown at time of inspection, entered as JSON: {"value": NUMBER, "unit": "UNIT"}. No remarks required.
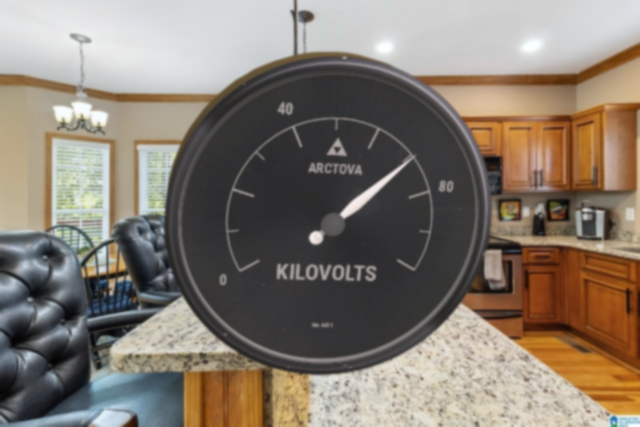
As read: {"value": 70, "unit": "kV"}
